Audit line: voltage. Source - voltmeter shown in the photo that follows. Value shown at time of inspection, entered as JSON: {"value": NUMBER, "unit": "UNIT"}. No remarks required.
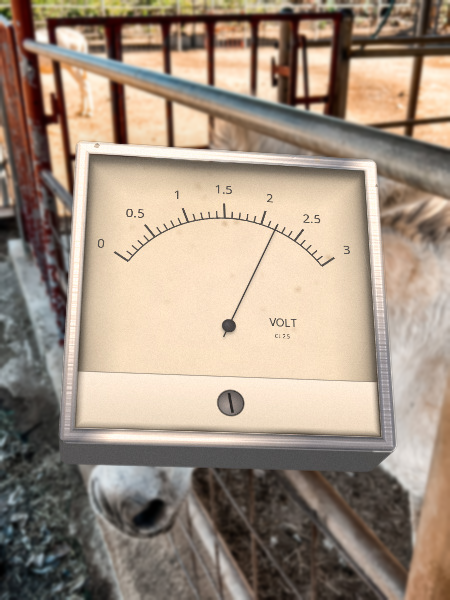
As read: {"value": 2.2, "unit": "V"}
